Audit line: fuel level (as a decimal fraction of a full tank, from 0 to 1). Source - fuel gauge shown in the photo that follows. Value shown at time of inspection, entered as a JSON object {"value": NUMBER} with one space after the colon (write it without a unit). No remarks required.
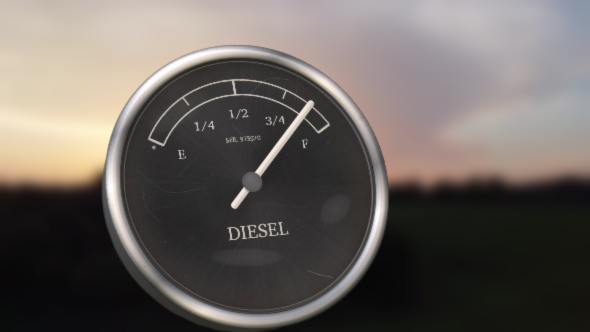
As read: {"value": 0.875}
